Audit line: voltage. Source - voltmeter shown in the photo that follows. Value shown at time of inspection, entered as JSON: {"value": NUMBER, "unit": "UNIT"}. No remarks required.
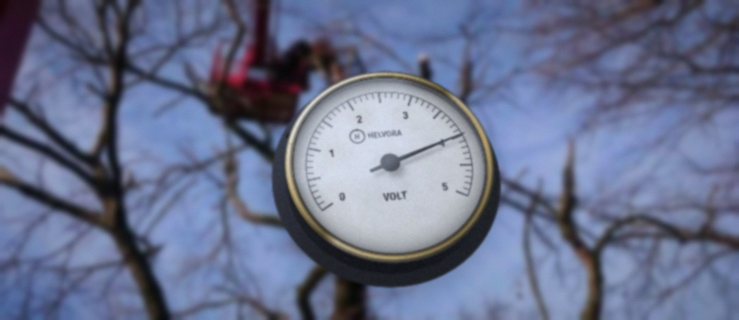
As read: {"value": 4, "unit": "V"}
